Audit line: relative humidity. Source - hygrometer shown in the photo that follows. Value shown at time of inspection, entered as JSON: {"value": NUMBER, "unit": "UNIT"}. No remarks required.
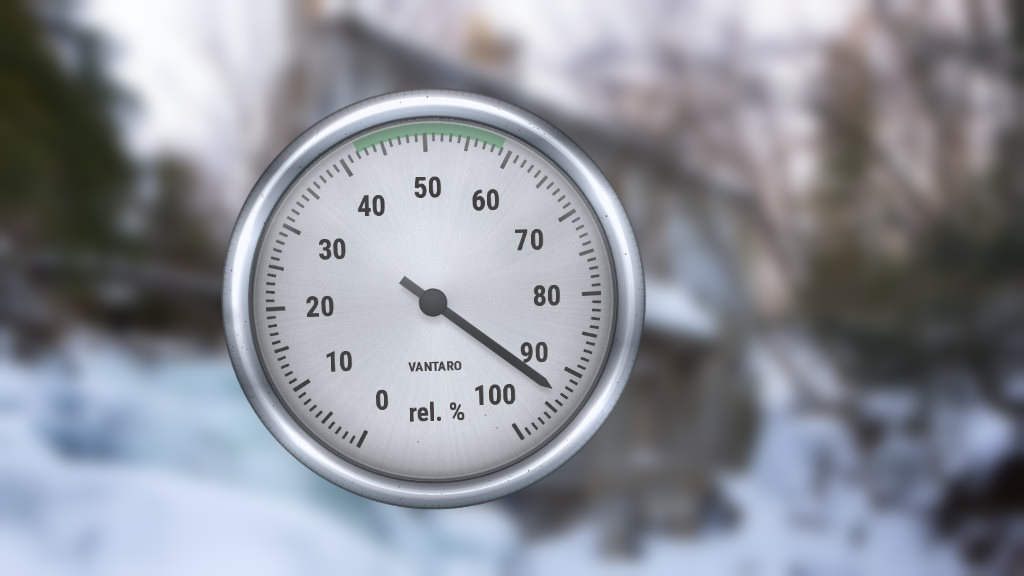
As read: {"value": 93, "unit": "%"}
